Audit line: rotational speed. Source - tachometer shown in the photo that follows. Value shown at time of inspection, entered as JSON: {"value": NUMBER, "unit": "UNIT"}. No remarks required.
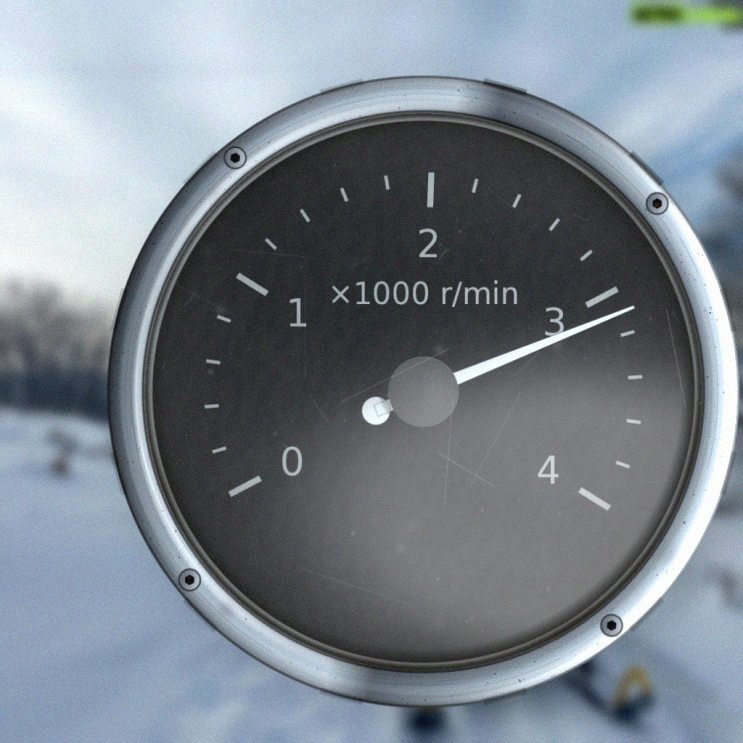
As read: {"value": 3100, "unit": "rpm"}
